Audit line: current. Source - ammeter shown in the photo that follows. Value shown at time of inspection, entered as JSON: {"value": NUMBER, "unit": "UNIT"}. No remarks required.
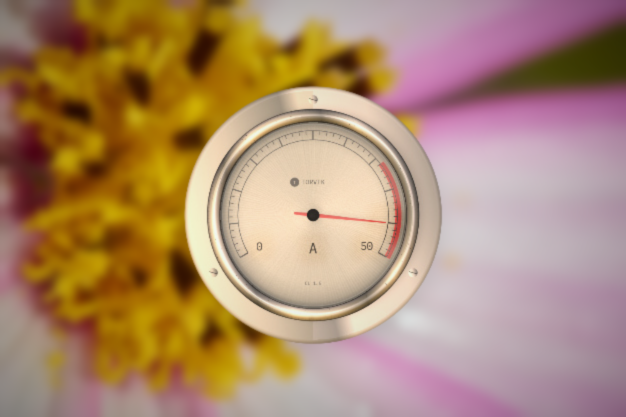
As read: {"value": 45, "unit": "A"}
